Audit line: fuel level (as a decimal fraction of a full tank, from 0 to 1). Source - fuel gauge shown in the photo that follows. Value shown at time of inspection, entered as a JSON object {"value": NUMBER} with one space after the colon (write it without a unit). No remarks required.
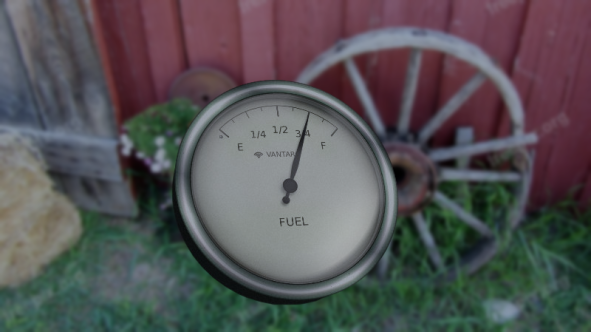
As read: {"value": 0.75}
